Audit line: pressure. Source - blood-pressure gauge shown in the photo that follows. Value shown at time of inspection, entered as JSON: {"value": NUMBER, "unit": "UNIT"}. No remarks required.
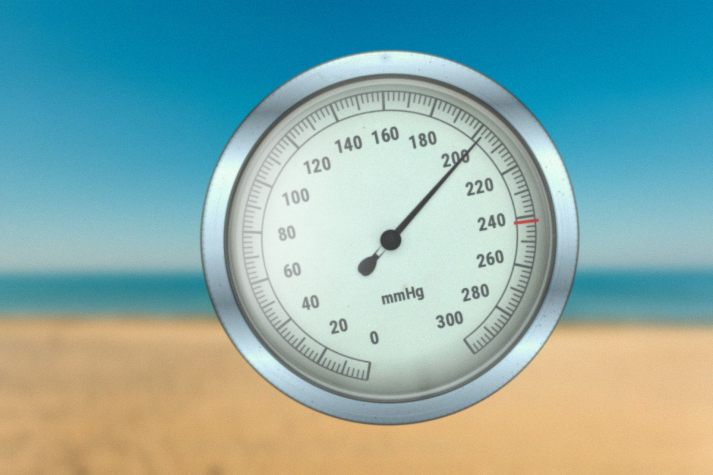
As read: {"value": 202, "unit": "mmHg"}
